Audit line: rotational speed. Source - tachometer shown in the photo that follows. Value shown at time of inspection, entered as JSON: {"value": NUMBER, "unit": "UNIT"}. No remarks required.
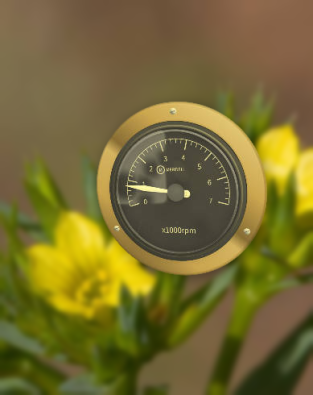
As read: {"value": 800, "unit": "rpm"}
